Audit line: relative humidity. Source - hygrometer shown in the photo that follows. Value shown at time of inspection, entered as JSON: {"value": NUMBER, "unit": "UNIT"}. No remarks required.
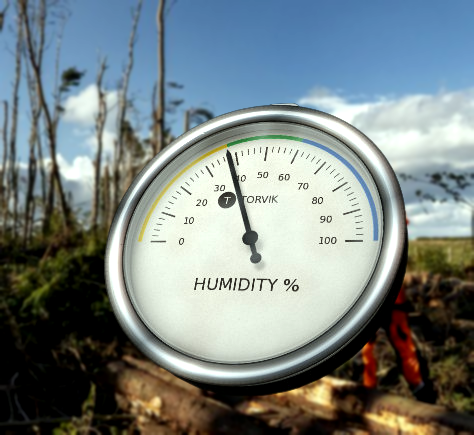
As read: {"value": 38, "unit": "%"}
